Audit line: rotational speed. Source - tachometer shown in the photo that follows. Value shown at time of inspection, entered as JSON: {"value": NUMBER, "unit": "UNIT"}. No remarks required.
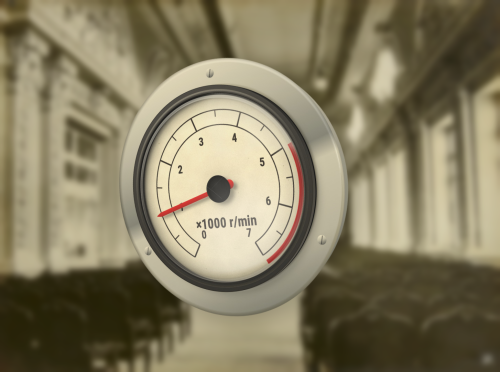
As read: {"value": 1000, "unit": "rpm"}
